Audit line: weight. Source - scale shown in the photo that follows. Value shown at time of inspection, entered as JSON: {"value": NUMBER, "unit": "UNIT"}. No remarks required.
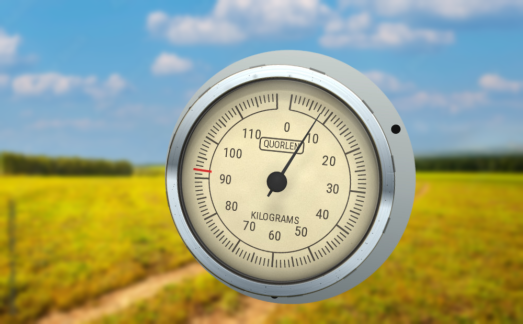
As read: {"value": 8, "unit": "kg"}
